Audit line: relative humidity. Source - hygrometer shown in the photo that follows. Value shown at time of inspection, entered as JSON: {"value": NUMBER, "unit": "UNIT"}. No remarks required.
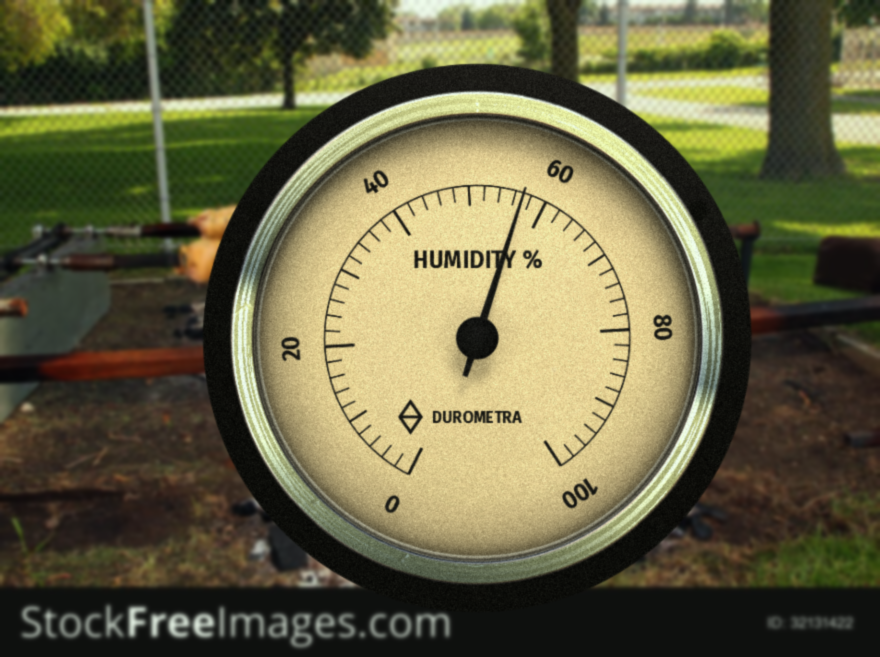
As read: {"value": 57, "unit": "%"}
